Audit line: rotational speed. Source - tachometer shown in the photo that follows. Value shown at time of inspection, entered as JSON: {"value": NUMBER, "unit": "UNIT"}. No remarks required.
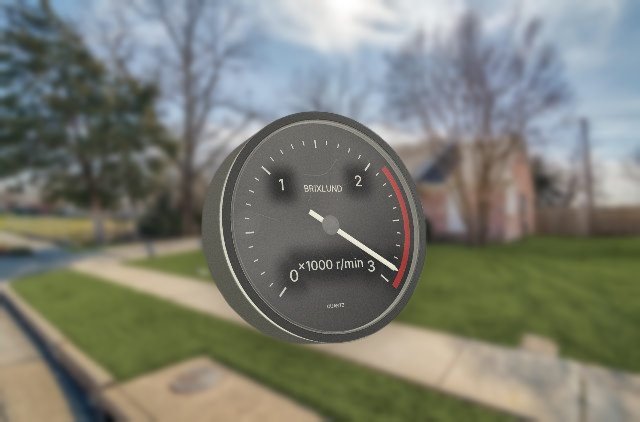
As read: {"value": 2900, "unit": "rpm"}
